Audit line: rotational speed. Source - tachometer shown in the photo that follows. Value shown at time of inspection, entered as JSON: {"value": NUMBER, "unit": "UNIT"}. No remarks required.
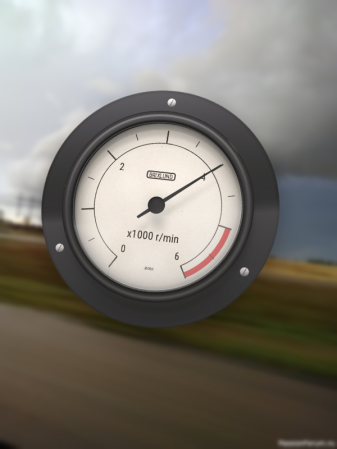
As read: {"value": 4000, "unit": "rpm"}
